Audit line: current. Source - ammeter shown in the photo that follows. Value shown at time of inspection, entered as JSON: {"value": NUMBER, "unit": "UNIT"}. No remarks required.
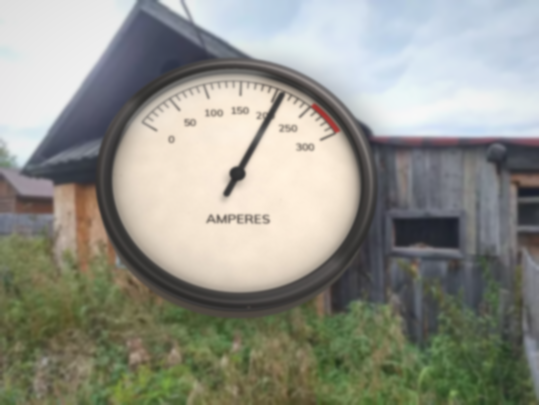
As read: {"value": 210, "unit": "A"}
